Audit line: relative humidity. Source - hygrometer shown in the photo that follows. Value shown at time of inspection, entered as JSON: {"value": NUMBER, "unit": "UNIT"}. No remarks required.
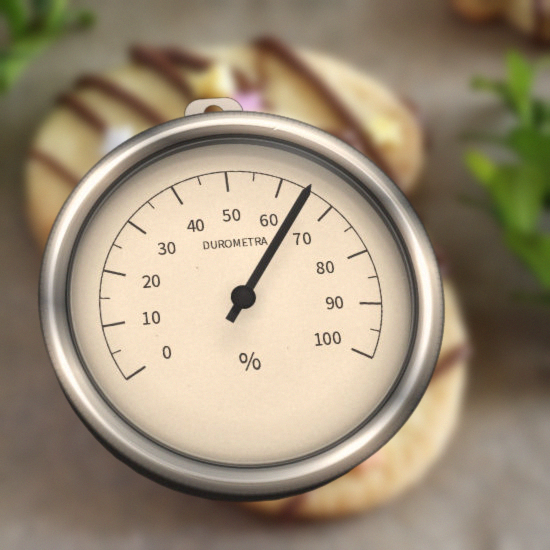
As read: {"value": 65, "unit": "%"}
